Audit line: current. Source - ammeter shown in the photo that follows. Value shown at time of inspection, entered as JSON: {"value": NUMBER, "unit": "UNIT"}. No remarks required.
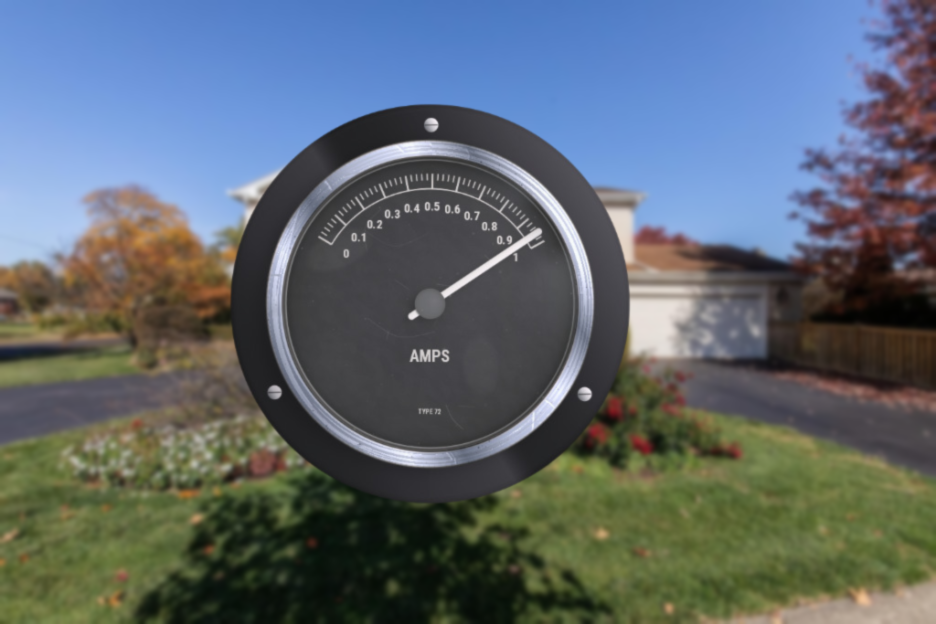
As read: {"value": 0.96, "unit": "A"}
